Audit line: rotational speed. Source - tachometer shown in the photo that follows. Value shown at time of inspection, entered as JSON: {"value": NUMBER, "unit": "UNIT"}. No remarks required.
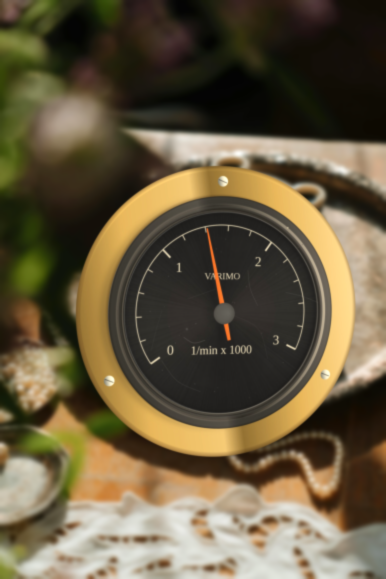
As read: {"value": 1400, "unit": "rpm"}
